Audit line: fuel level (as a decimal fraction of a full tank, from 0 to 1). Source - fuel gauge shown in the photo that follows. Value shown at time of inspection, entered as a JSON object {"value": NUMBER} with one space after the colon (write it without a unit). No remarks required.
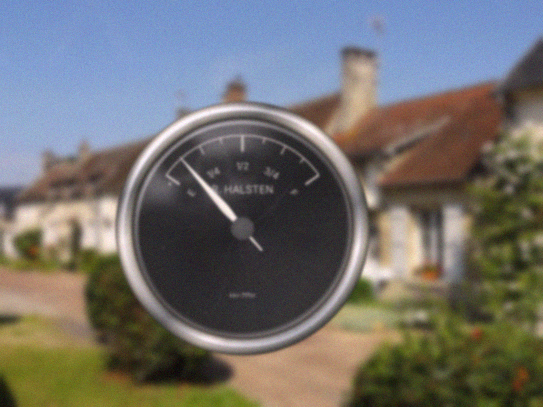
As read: {"value": 0.125}
